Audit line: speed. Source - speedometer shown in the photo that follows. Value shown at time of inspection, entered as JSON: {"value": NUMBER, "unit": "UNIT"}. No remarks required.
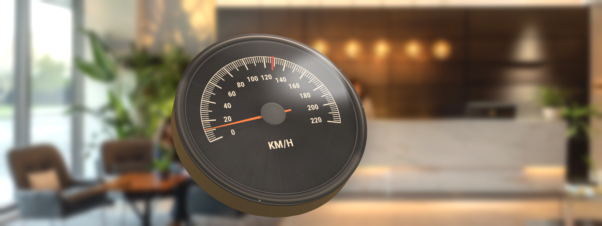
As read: {"value": 10, "unit": "km/h"}
